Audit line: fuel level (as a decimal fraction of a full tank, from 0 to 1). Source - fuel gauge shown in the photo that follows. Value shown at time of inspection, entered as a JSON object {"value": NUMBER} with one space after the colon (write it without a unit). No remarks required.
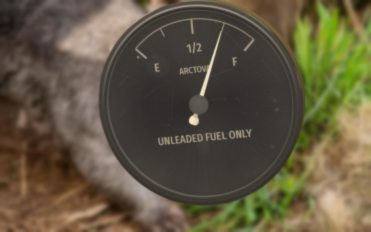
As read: {"value": 0.75}
